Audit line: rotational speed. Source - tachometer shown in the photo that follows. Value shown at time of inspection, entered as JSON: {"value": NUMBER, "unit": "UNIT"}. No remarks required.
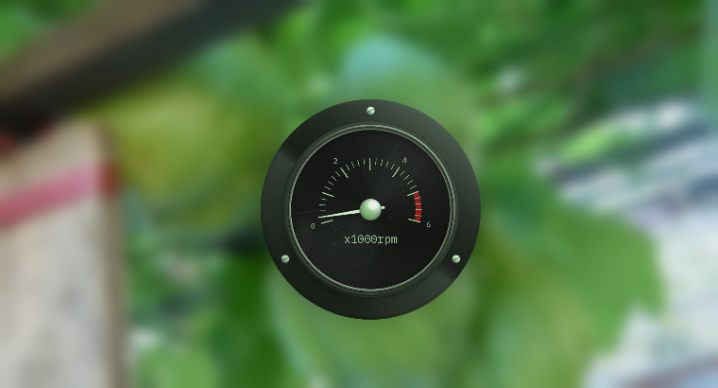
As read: {"value": 200, "unit": "rpm"}
